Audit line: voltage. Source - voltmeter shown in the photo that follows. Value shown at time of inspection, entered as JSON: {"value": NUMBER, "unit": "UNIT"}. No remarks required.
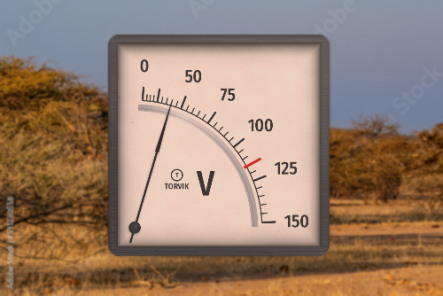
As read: {"value": 40, "unit": "V"}
